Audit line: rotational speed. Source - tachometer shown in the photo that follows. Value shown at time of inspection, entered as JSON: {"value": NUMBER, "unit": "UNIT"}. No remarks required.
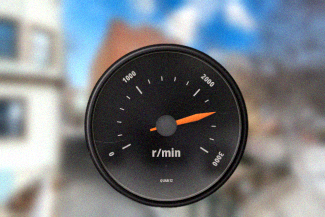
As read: {"value": 2400, "unit": "rpm"}
